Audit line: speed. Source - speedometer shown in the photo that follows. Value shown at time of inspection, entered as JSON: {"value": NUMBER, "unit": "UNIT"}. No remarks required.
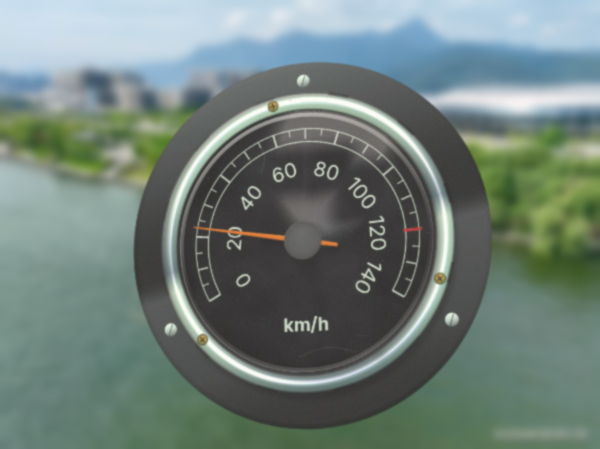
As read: {"value": 22.5, "unit": "km/h"}
